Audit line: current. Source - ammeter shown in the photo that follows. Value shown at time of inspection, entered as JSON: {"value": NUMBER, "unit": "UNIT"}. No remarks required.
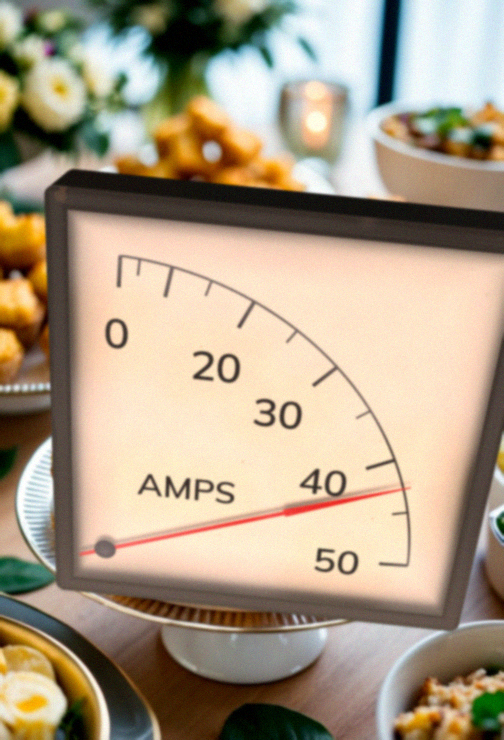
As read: {"value": 42.5, "unit": "A"}
